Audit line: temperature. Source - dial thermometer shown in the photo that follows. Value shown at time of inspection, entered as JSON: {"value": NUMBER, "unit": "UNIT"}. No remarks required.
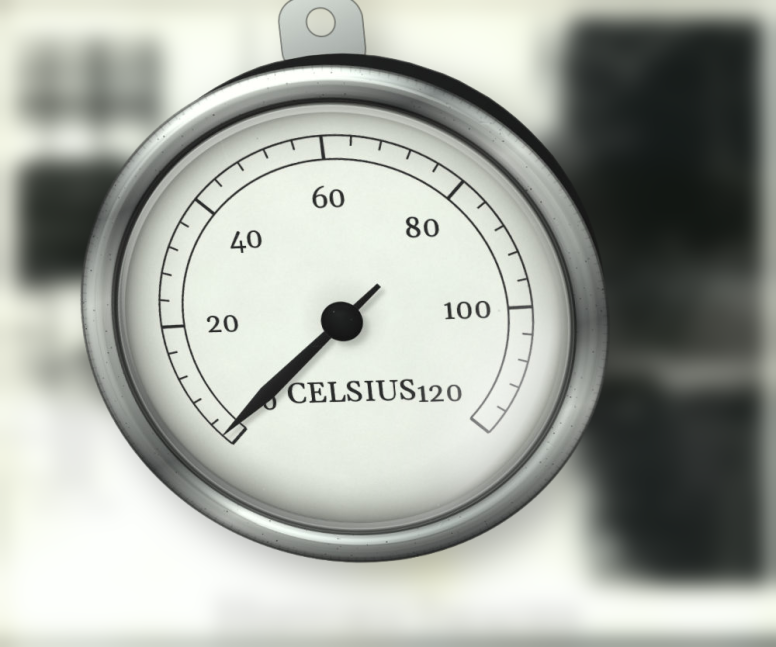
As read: {"value": 2, "unit": "°C"}
